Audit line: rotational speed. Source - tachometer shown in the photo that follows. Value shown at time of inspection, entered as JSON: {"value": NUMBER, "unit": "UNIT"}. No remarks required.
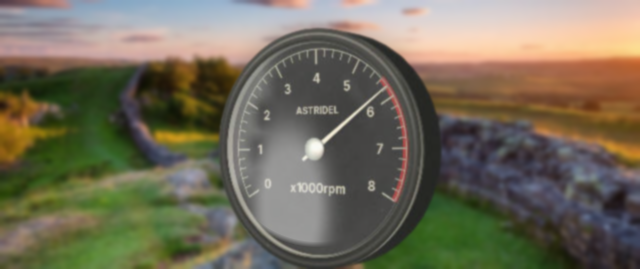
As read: {"value": 5800, "unit": "rpm"}
